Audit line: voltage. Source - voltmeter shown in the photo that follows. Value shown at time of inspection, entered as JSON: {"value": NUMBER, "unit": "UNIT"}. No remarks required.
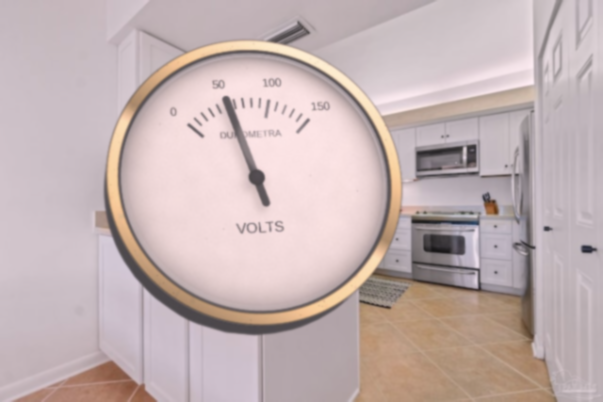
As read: {"value": 50, "unit": "V"}
